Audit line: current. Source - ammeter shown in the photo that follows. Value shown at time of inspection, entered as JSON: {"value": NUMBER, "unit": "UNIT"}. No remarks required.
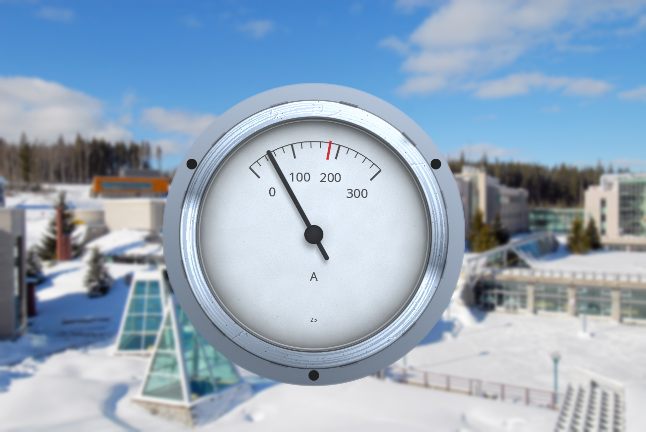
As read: {"value": 50, "unit": "A"}
